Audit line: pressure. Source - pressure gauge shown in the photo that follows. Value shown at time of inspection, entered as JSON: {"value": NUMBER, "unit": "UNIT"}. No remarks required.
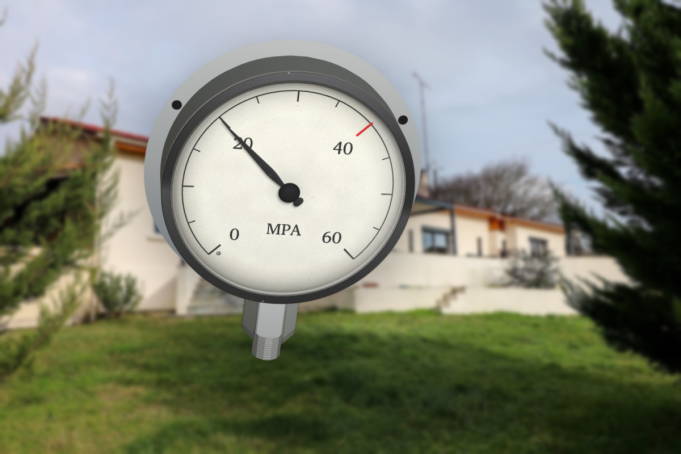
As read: {"value": 20, "unit": "MPa"}
